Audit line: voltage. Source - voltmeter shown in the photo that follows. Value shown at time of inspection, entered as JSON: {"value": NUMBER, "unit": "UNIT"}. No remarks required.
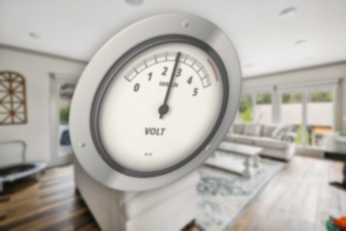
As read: {"value": 2.5, "unit": "V"}
